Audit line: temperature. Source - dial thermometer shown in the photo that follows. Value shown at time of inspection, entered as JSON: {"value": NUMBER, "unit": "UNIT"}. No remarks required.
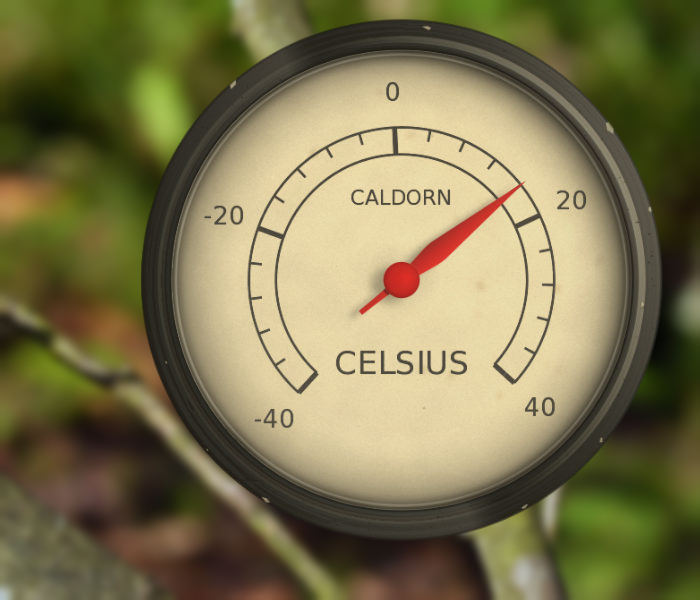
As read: {"value": 16, "unit": "°C"}
